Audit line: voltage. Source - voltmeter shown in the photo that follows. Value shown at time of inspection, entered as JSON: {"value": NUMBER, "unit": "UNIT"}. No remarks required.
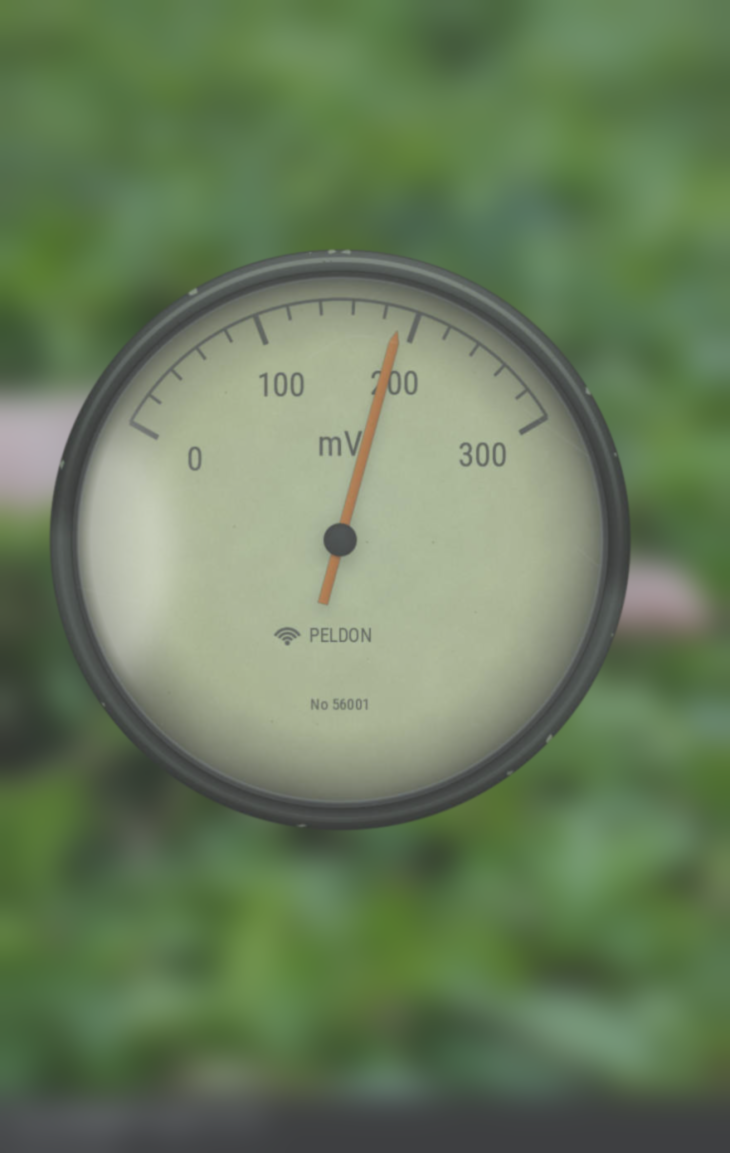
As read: {"value": 190, "unit": "mV"}
